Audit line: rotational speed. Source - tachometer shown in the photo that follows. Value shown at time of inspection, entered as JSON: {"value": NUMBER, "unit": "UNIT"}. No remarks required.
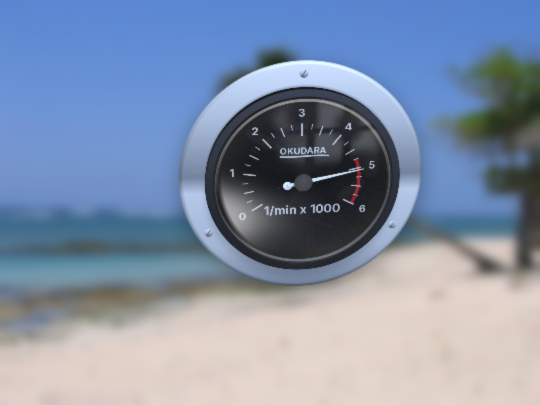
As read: {"value": 5000, "unit": "rpm"}
